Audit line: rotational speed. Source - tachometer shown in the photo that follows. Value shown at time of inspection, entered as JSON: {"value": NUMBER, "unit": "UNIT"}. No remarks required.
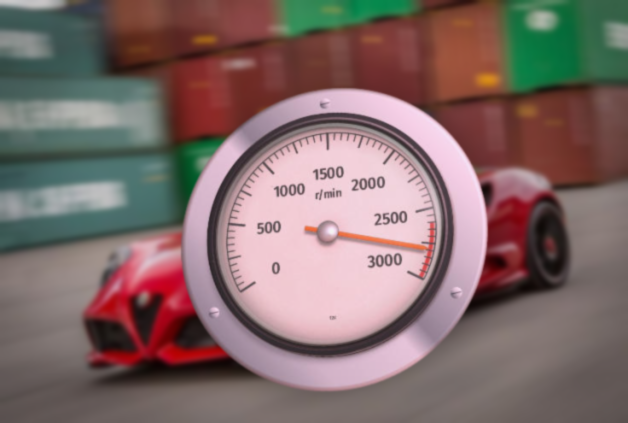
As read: {"value": 2800, "unit": "rpm"}
